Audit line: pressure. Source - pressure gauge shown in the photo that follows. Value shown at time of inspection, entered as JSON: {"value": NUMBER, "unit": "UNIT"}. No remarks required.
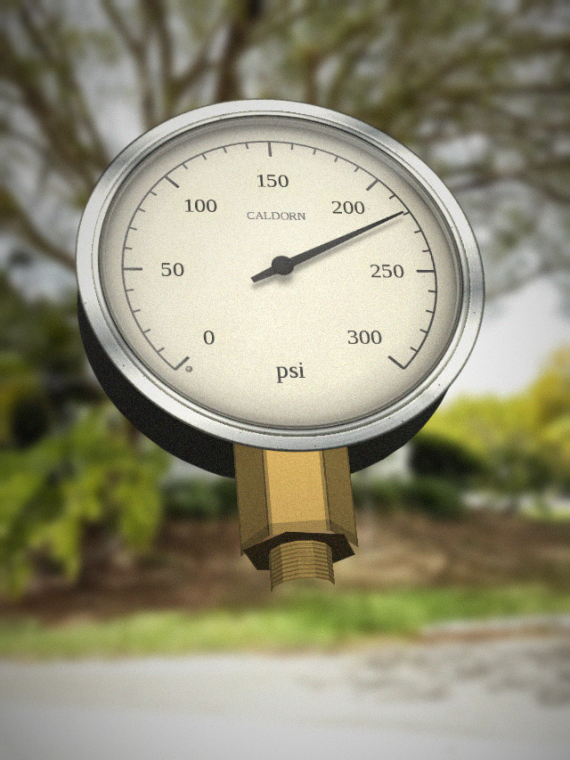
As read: {"value": 220, "unit": "psi"}
